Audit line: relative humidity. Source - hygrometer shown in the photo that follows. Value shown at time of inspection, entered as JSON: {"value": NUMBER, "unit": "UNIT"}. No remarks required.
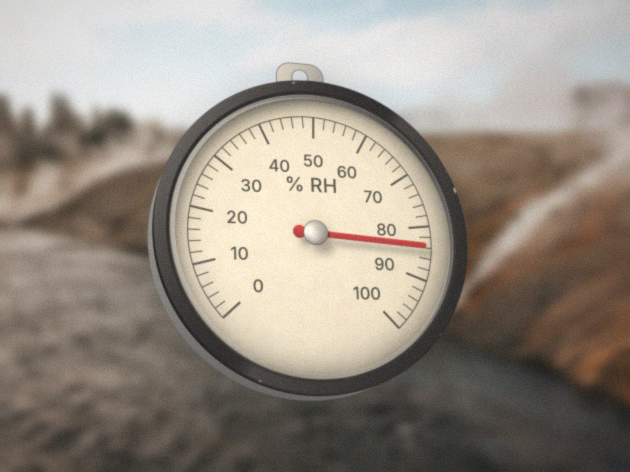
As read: {"value": 84, "unit": "%"}
